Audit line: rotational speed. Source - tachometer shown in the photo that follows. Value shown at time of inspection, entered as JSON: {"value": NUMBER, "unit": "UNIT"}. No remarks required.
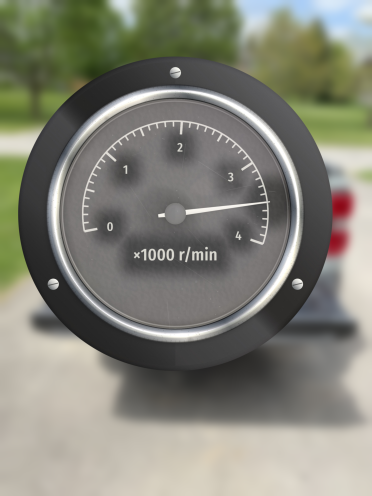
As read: {"value": 3500, "unit": "rpm"}
